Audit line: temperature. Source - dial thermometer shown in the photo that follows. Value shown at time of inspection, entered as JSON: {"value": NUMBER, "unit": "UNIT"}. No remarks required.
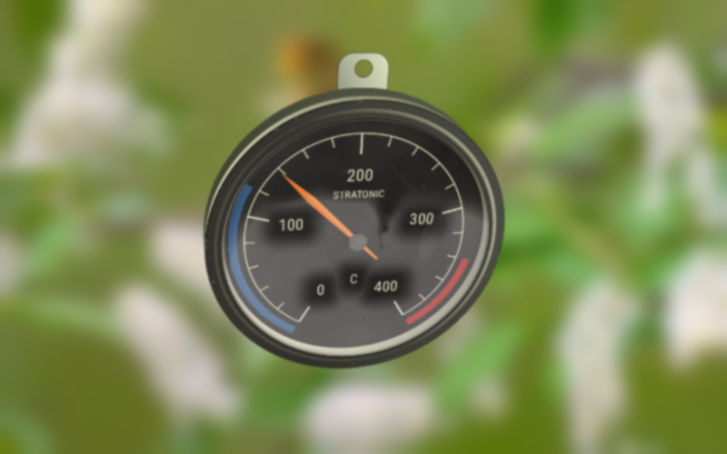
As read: {"value": 140, "unit": "°C"}
